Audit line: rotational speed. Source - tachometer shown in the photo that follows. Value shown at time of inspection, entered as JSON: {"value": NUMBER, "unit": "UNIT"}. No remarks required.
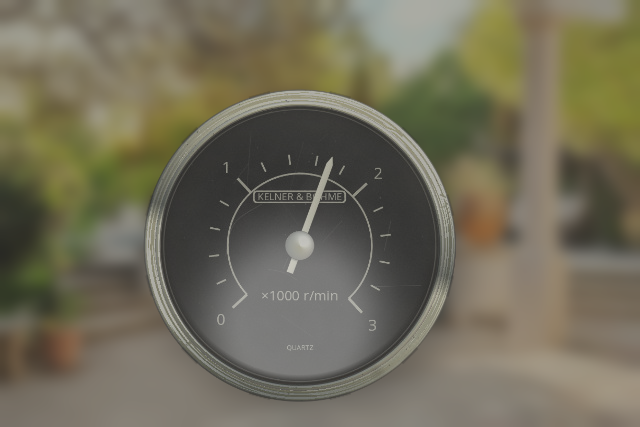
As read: {"value": 1700, "unit": "rpm"}
